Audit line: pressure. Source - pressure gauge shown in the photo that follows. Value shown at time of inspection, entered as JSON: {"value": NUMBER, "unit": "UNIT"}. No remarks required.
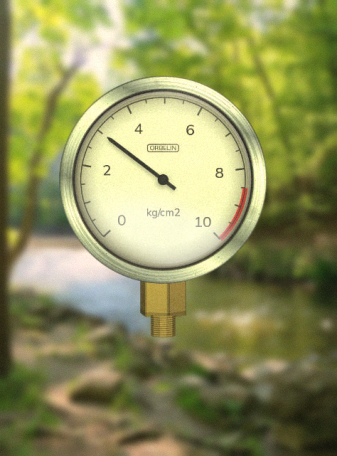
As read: {"value": 3, "unit": "kg/cm²"}
